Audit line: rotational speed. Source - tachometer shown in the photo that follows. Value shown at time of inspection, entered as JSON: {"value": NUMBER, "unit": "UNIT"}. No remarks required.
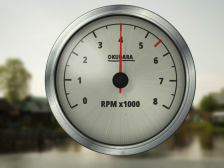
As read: {"value": 4000, "unit": "rpm"}
